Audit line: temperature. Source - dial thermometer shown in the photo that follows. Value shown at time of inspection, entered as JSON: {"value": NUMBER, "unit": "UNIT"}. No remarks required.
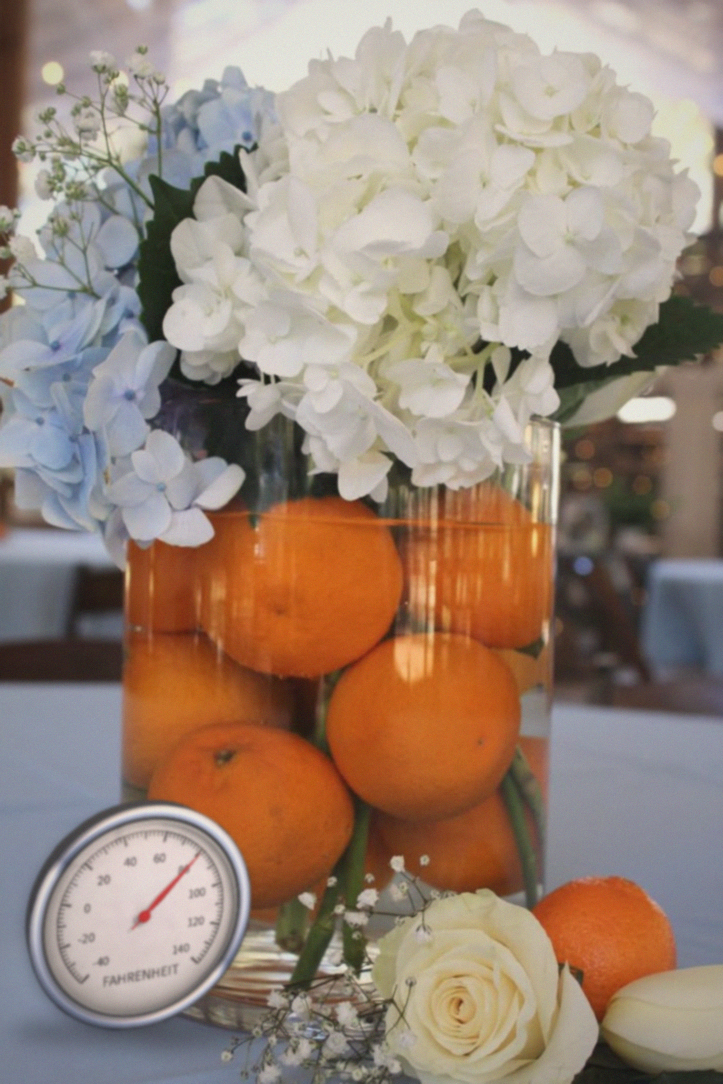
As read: {"value": 80, "unit": "°F"}
